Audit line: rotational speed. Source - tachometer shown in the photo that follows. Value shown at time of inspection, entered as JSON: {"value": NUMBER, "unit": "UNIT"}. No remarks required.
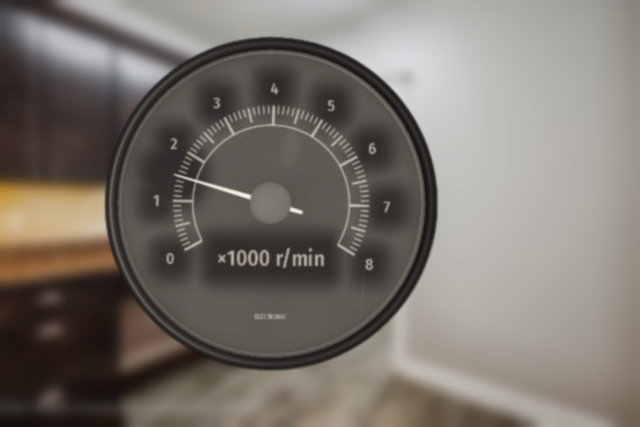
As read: {"value": 1500, "unit": "rpm"}
